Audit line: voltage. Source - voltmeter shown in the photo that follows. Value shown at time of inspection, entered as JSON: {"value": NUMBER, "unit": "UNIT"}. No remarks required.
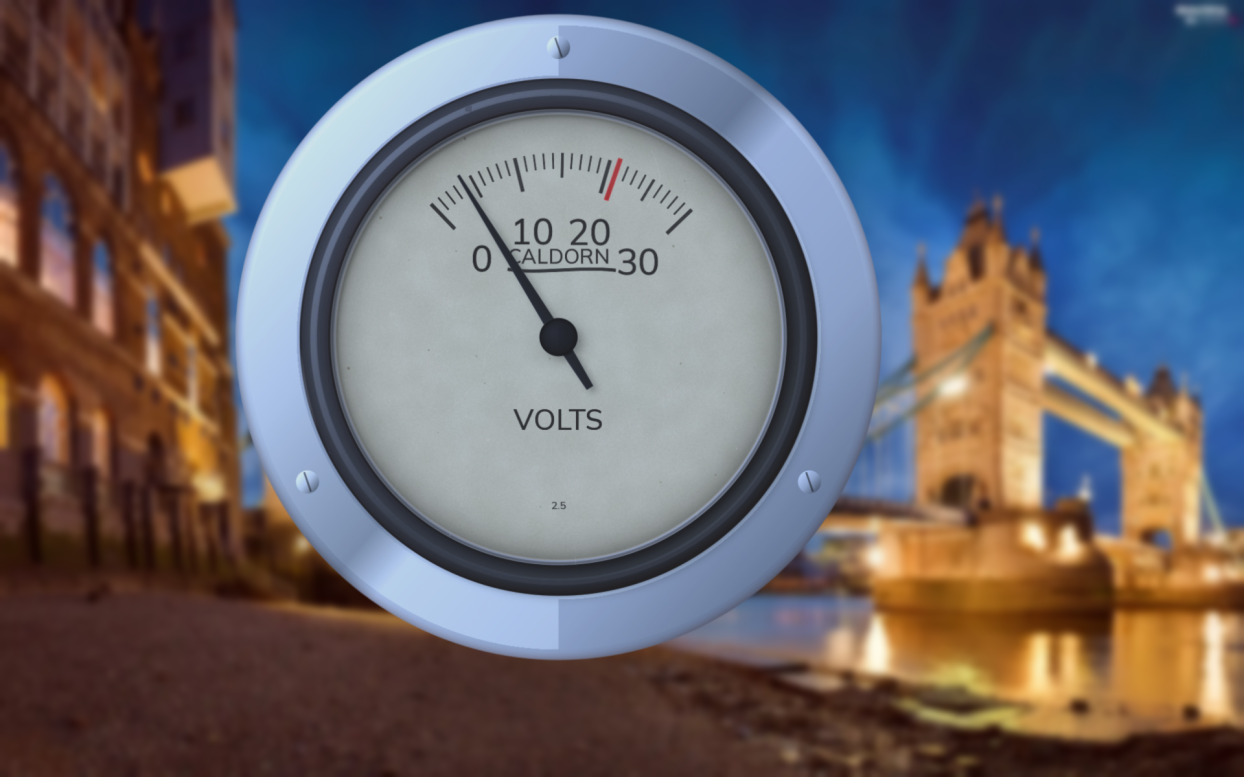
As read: {"value": 4, "unit": "V"}
